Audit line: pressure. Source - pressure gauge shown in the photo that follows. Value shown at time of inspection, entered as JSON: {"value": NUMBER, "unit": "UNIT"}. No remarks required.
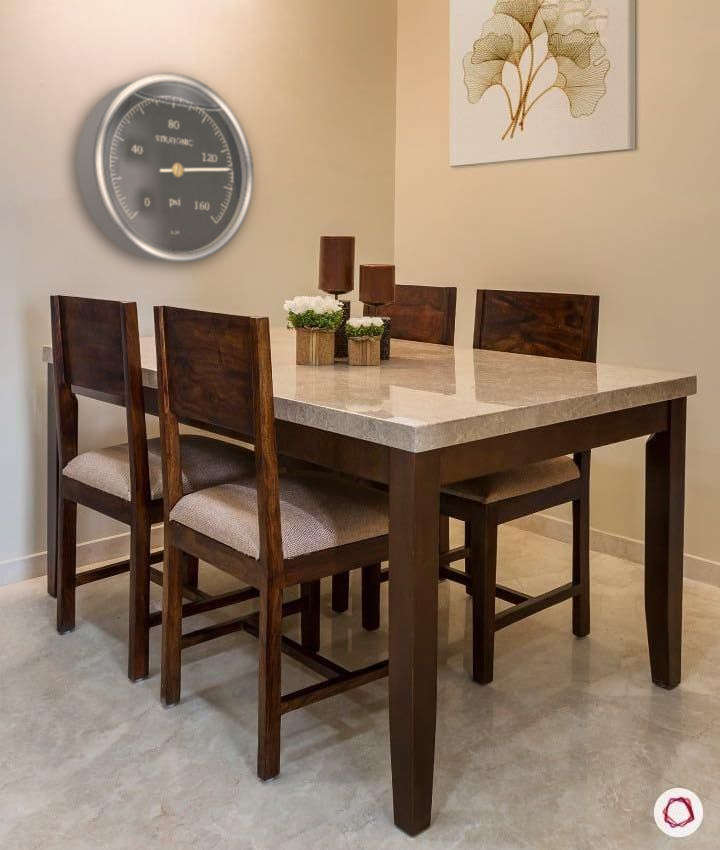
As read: {"value": 130, "unit": "psi"}
